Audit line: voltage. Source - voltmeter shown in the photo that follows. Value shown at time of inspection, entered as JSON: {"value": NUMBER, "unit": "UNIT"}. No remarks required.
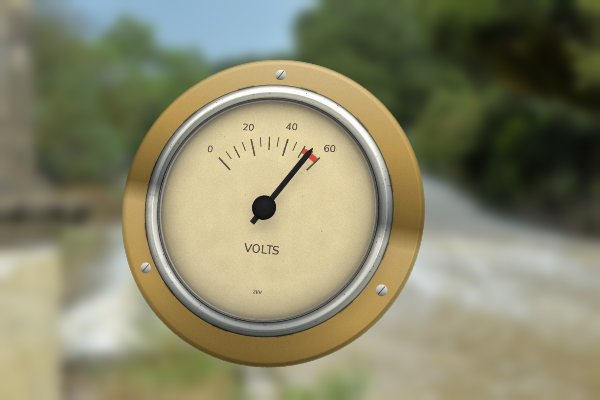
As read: {"value": 55, "unit": "V"}
